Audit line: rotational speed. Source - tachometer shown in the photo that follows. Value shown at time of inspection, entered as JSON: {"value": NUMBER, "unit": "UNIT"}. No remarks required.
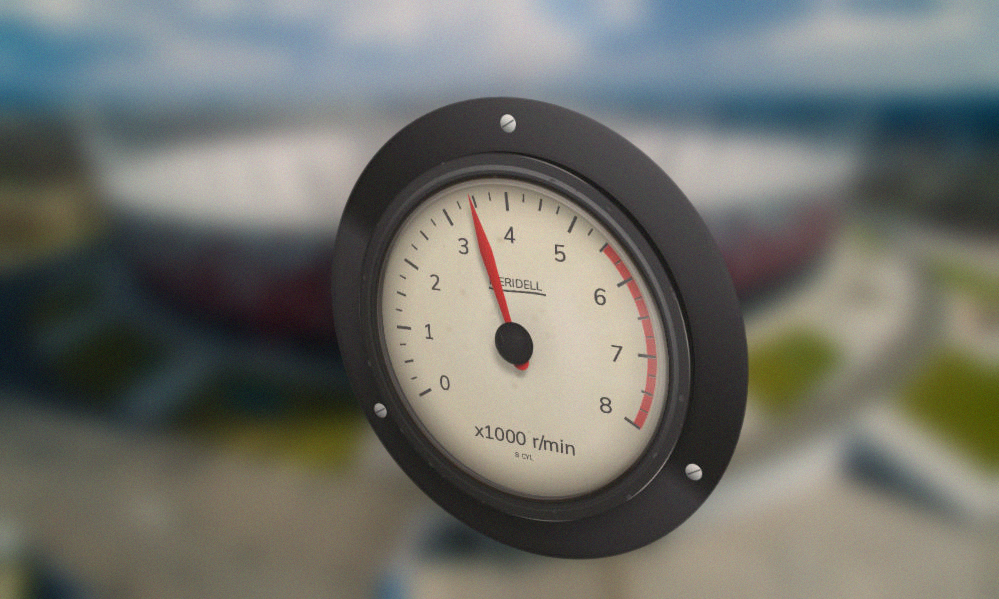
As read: {"value": 3500, "unit": "rpm"}
